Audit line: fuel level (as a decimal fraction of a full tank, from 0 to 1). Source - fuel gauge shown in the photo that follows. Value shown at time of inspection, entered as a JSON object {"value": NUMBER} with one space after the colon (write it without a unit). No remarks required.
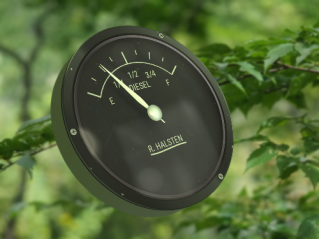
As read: {"value": 0.25}
